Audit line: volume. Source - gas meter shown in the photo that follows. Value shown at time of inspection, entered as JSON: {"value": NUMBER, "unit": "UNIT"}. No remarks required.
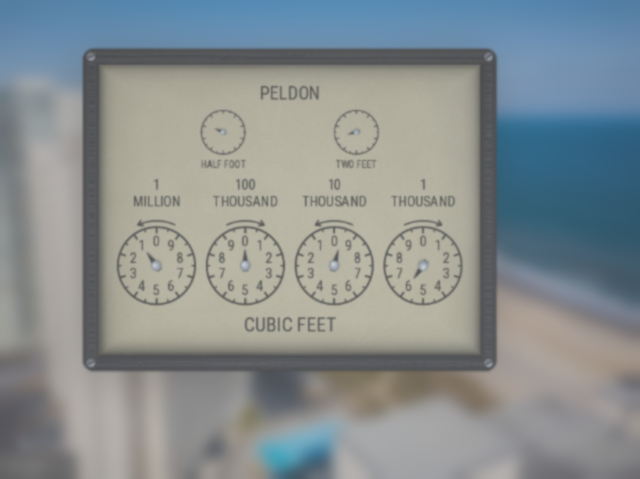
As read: {"value": 99600, "unit": "ft³"}
